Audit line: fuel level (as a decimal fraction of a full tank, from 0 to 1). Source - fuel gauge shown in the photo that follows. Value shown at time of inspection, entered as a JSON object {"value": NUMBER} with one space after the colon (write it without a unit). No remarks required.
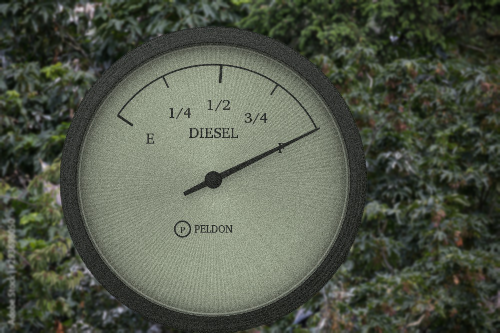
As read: {"value": 1}
